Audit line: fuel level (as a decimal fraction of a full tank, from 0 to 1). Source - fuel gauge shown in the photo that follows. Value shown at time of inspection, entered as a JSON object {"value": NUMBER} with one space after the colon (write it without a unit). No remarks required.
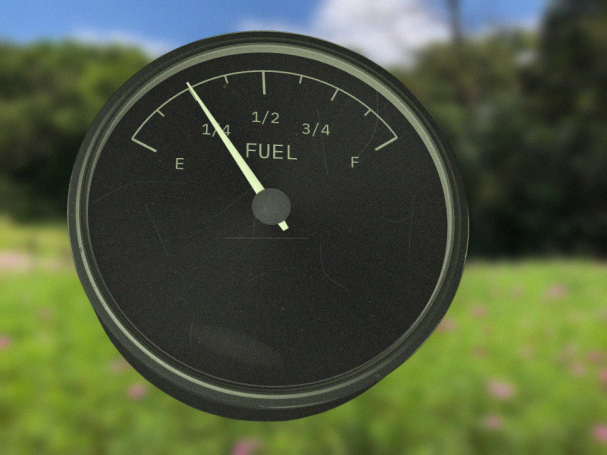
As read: {"value": 0.25}
